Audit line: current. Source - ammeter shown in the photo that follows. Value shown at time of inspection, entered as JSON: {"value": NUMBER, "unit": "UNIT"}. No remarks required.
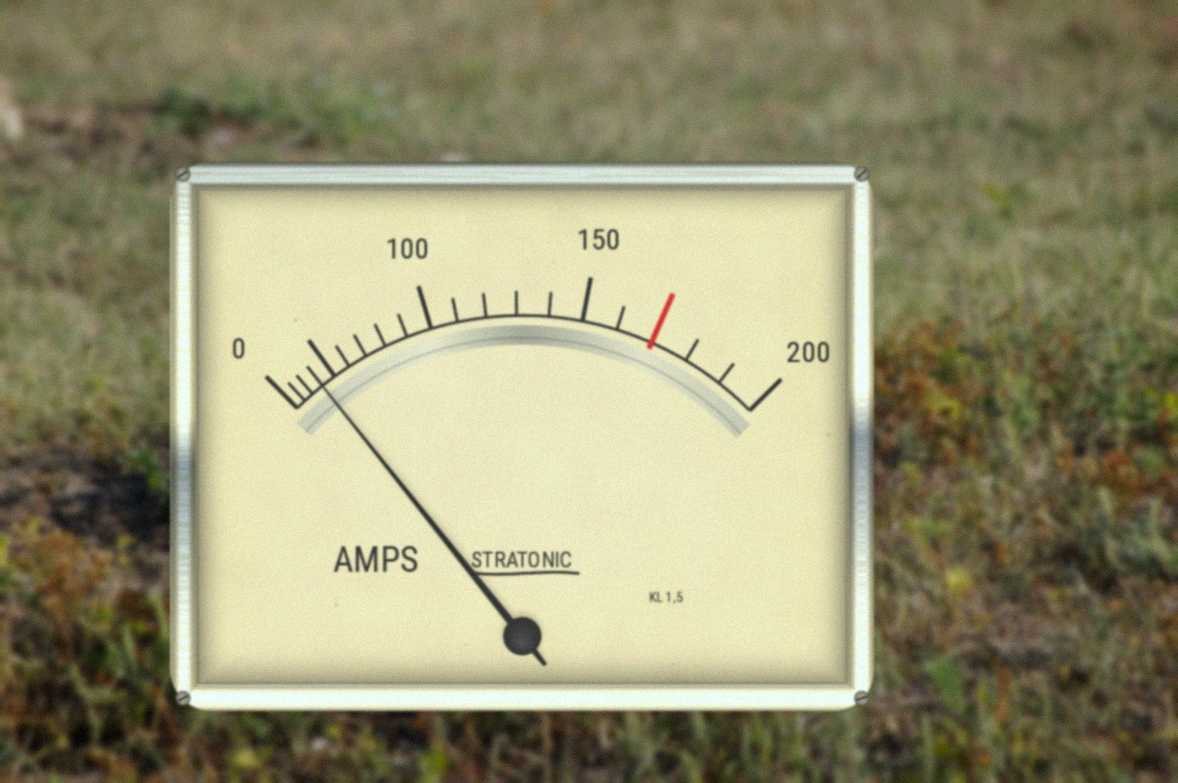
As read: {"value": 40, "unit": "A"}
